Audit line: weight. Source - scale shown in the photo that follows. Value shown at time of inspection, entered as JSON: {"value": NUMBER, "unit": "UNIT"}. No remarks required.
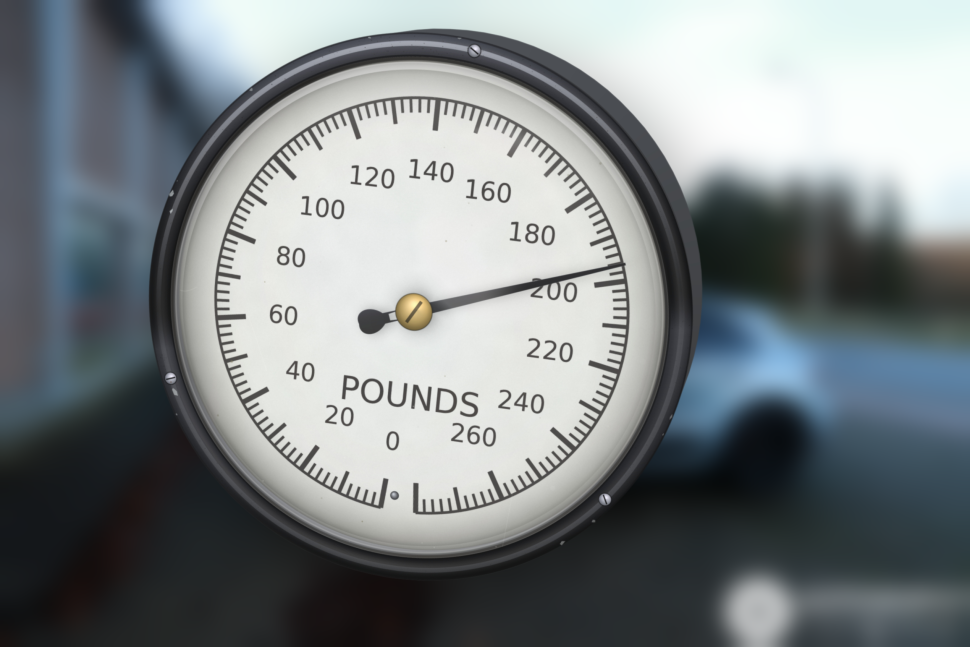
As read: {"value": 196, "unit": "lb"}
